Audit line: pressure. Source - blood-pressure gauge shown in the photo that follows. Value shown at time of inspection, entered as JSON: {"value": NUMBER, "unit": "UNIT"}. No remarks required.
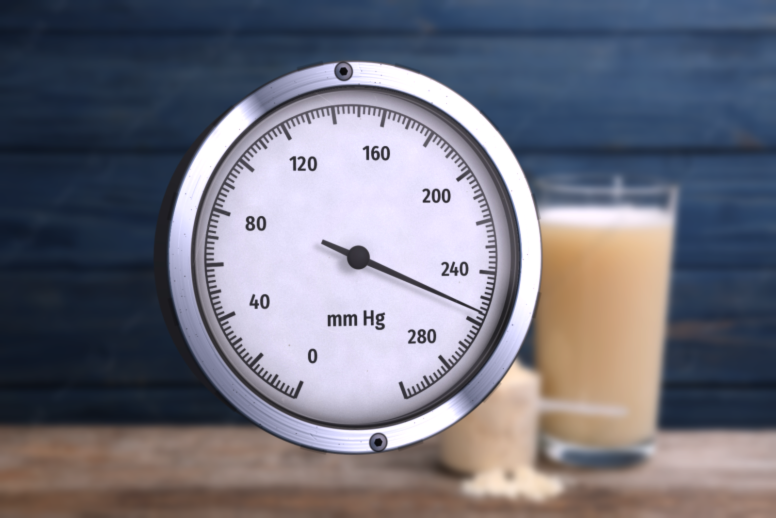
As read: {"value": 256, "unit": "mmHg"}
